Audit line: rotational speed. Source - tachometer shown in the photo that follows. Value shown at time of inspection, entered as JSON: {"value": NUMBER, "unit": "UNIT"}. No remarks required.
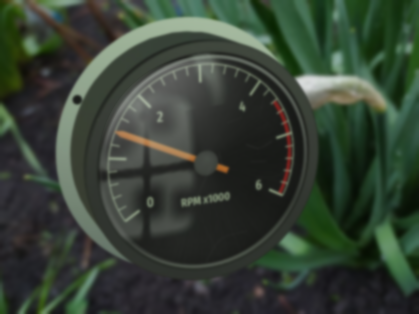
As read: {"value": 1400, "unit": "rpm"}
